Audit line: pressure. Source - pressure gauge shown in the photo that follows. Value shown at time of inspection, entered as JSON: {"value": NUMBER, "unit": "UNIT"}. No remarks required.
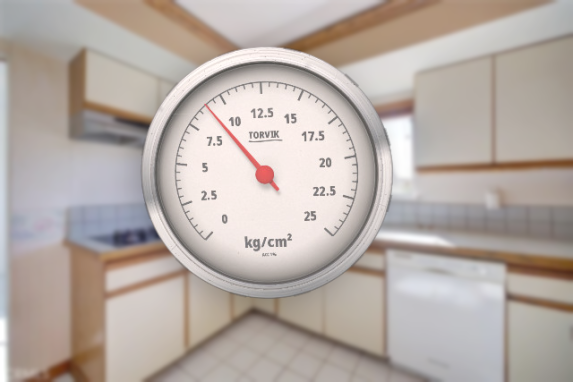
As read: {"value": 9, "unit": "kg/cm²"}
